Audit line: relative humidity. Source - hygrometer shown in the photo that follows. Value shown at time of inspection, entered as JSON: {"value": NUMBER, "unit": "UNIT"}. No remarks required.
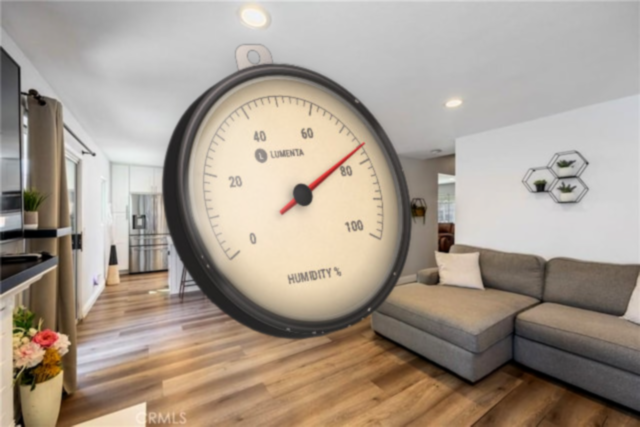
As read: {"value": 76, "unit": "%"}
